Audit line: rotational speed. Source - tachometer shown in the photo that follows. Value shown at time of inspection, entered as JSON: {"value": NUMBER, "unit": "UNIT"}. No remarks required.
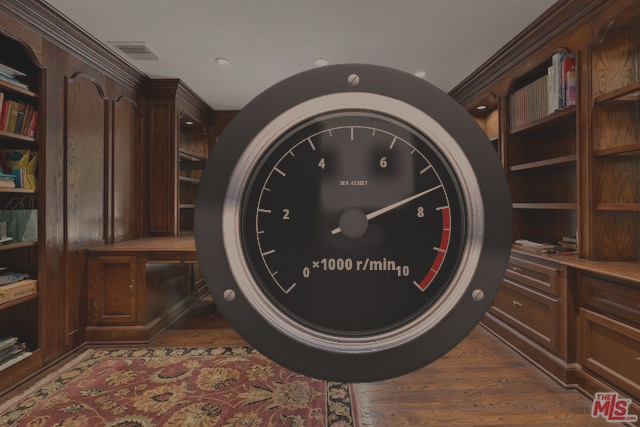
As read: {"value": 7500, "unit": "rpm"}
